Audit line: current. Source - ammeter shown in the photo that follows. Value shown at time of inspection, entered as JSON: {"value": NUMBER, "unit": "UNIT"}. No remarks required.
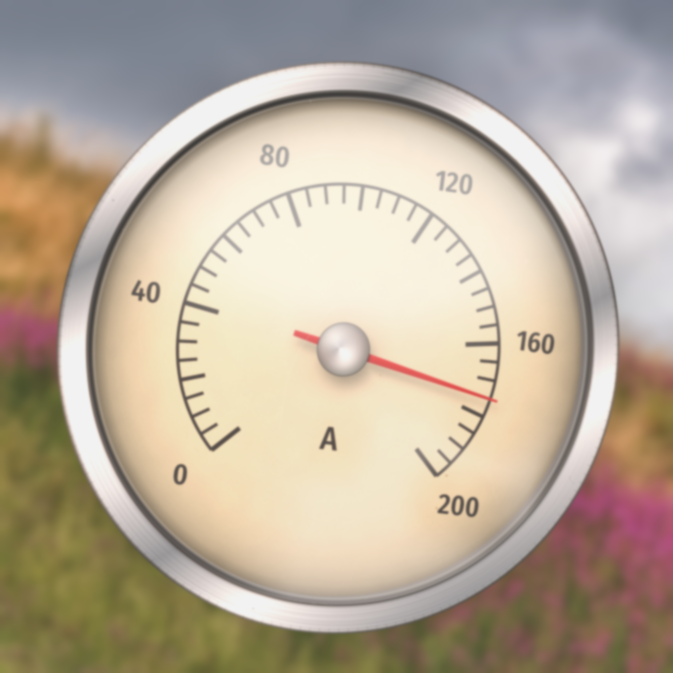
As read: {"value": 175, "unit": "A"}
